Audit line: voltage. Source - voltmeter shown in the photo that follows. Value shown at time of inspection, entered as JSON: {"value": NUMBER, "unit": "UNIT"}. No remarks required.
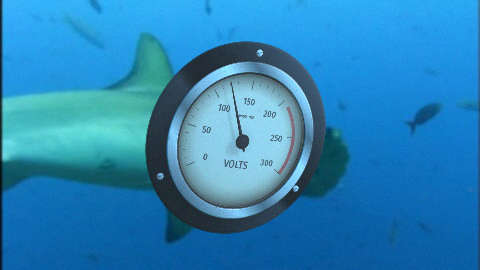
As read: {"value": 120, "unit": "V"}
